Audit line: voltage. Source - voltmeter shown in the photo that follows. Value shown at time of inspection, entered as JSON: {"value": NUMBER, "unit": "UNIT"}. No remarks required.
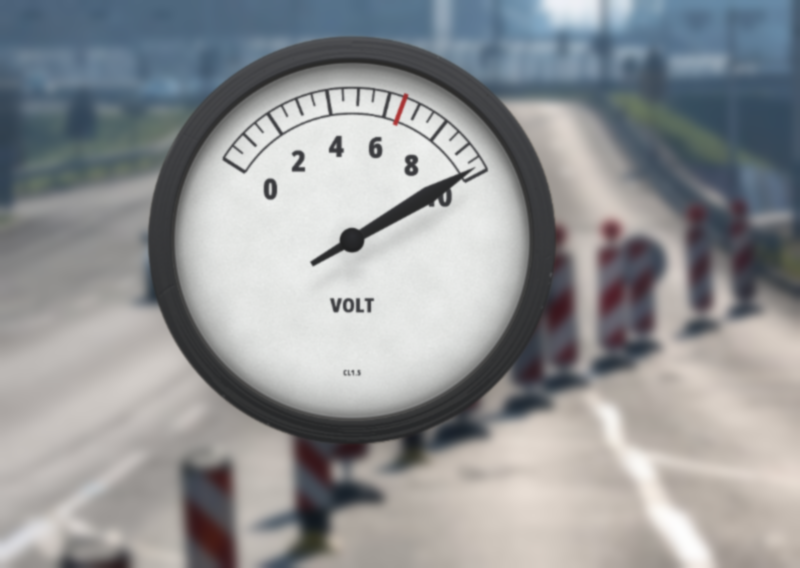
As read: {"value": 9.75, "unit": "V"}
